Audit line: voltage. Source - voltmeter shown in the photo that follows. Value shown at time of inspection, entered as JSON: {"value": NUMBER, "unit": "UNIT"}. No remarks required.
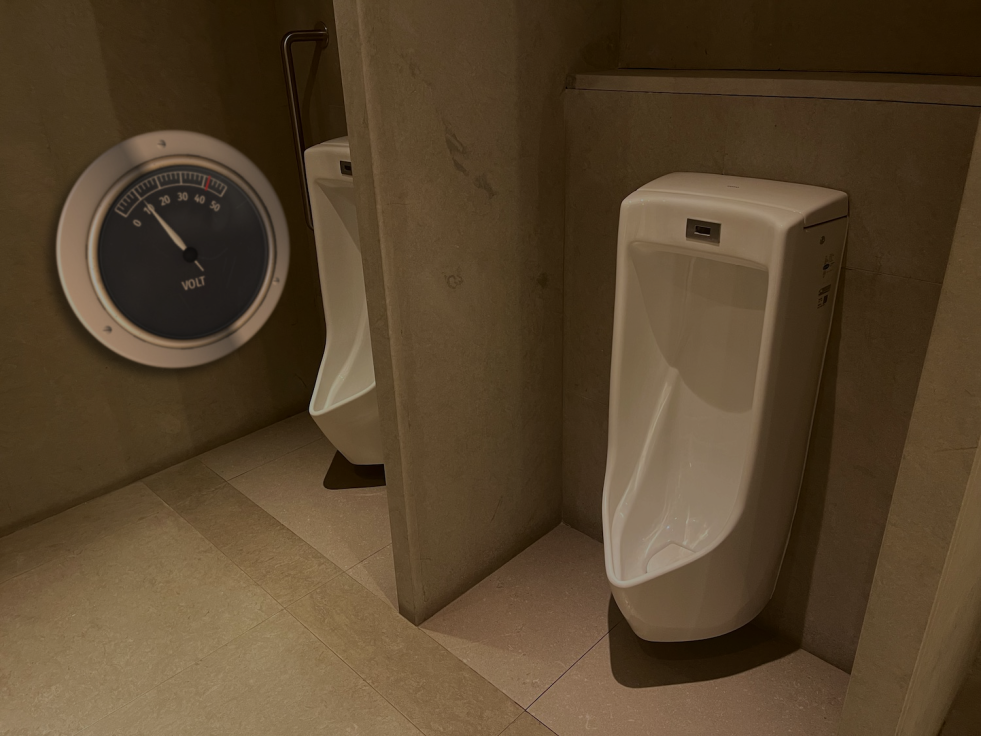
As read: {"value": 10, "unit": "V"}
